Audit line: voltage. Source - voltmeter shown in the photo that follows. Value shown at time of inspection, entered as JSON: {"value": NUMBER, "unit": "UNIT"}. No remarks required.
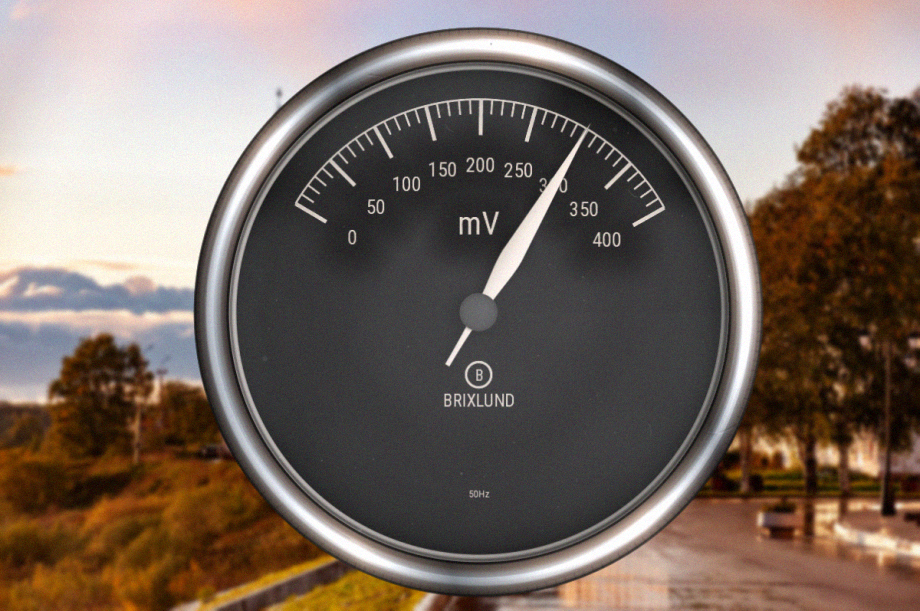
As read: {"value": 300, "unit": "mV"}
